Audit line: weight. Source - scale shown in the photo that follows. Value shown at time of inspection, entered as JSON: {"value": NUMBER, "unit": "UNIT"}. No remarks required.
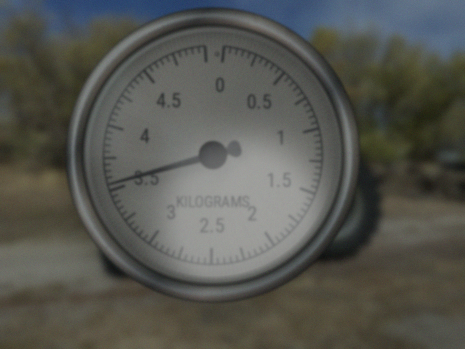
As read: {"value": 3.55, "unit": "kg"}
